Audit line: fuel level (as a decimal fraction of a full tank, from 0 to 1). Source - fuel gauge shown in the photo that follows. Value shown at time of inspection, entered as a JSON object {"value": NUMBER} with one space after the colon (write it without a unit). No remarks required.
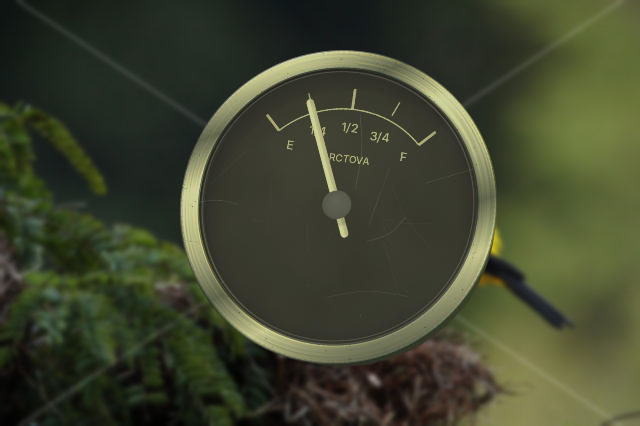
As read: {"value": 0.25}
